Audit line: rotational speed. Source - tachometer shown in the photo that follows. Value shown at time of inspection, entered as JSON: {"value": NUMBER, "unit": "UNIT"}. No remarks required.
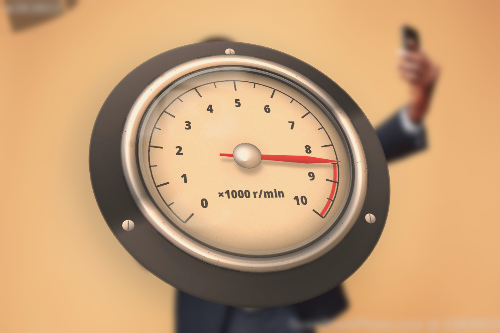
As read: {"value": 8500, "unit": "rpm"}
